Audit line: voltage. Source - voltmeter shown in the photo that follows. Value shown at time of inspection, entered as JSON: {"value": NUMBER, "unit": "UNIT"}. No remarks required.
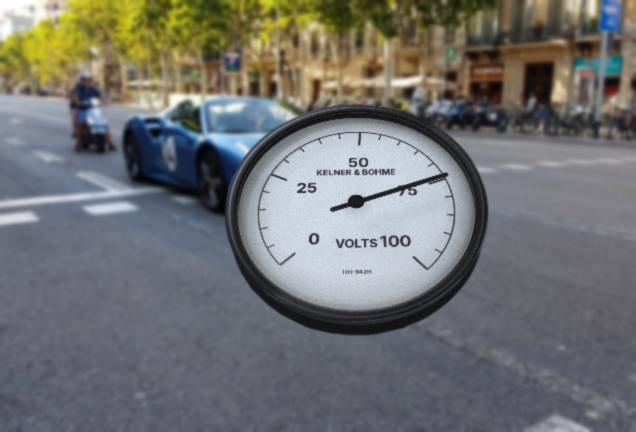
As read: {"value": 75, "unit": "V"}
